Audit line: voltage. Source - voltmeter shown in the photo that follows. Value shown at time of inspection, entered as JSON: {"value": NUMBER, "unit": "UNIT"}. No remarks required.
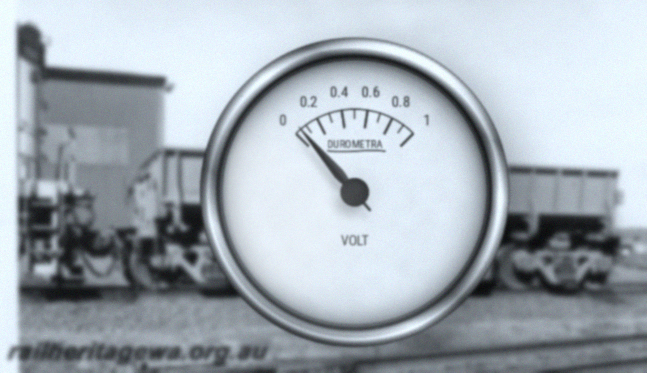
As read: {"value": 0.05, "unit": "V"}
